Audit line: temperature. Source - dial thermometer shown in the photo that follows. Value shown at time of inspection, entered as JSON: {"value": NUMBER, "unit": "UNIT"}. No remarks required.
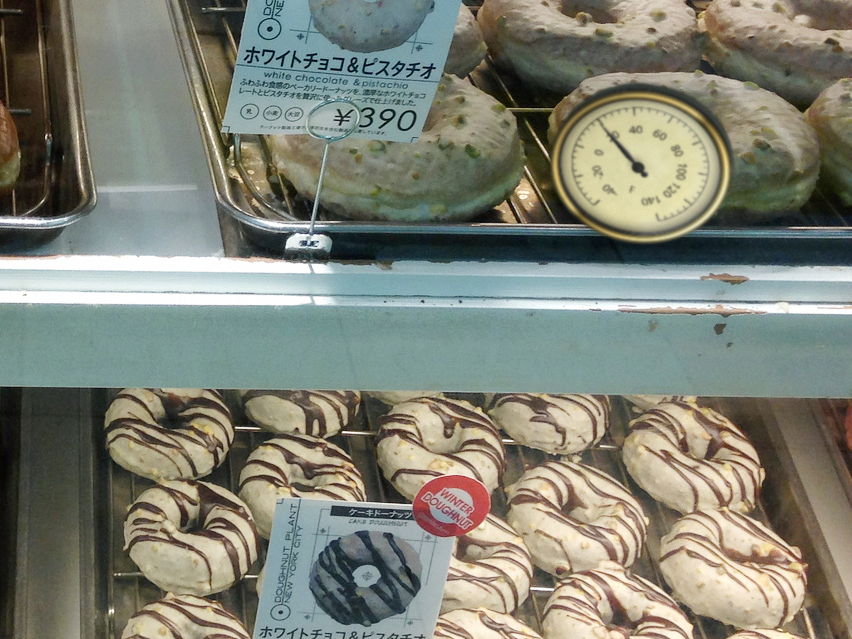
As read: {"value": 20, "unit": "°F"}
